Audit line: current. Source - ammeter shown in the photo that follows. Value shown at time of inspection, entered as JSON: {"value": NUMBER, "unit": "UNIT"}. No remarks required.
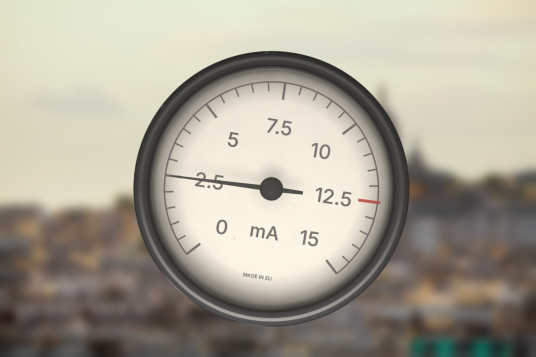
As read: {"value": 2.5, "unit": "mA"}
